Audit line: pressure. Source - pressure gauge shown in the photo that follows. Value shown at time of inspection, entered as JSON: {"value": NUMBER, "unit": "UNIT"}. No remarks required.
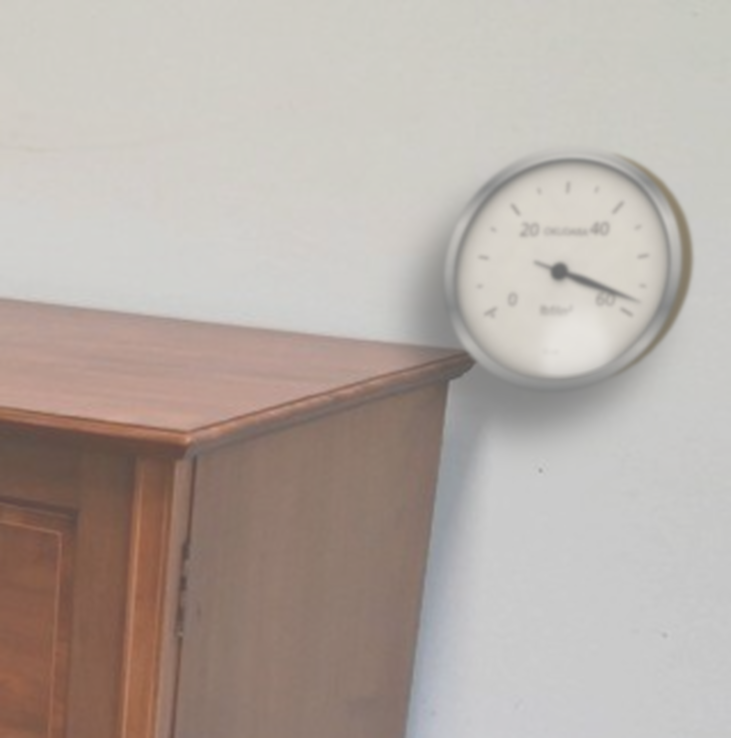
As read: {"value": 57.5, "unit": "psi"}
